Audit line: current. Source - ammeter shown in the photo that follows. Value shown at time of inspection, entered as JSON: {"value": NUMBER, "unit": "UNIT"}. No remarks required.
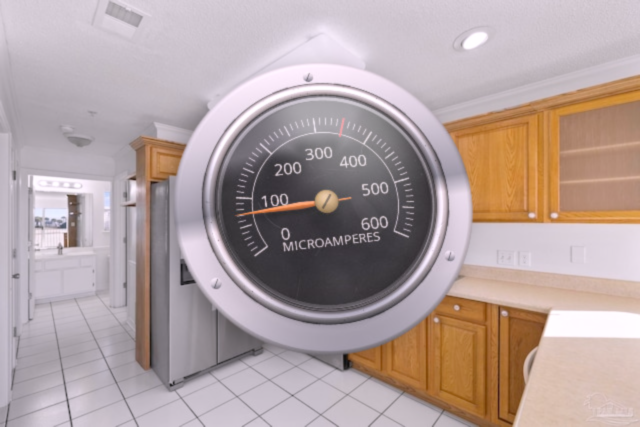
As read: {"value": 70, "unit": "µA"}
